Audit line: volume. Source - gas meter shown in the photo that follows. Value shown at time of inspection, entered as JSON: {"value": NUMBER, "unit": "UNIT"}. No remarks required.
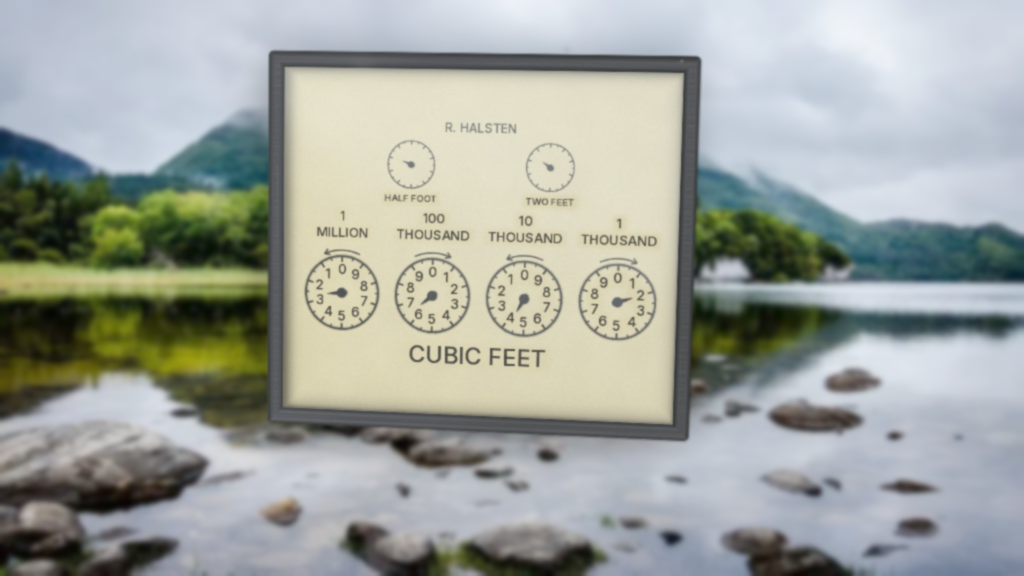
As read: {"value": 264200, "unit": "ft³"}
